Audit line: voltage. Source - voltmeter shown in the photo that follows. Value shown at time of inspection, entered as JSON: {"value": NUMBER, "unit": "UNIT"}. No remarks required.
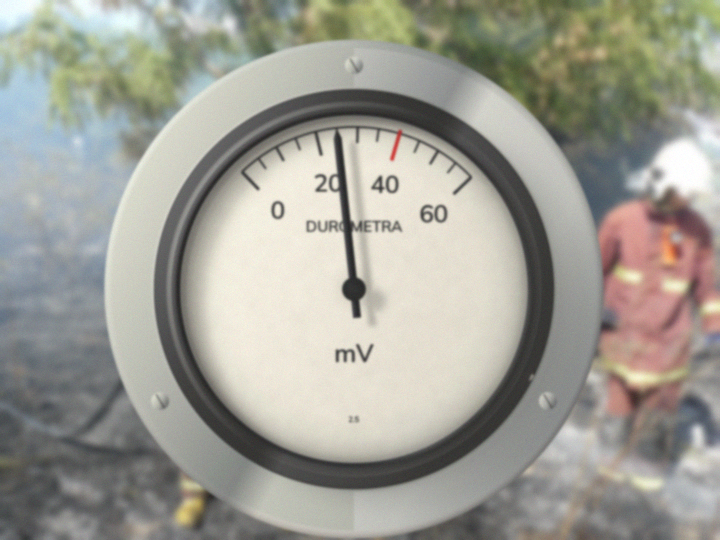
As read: {"value": 25, "unit": "mV"}
